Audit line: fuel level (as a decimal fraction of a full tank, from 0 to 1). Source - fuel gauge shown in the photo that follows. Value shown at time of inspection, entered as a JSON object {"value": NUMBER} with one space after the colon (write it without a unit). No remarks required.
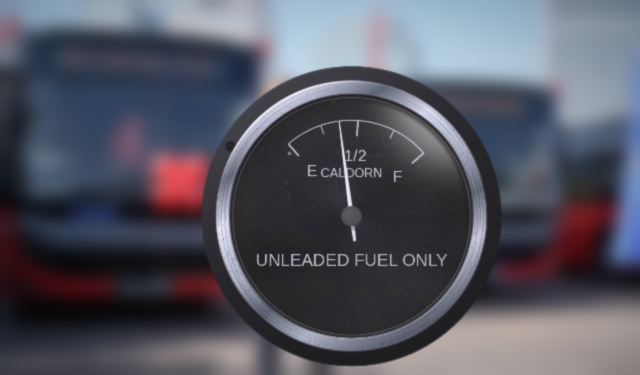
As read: {"value": 0.375}
